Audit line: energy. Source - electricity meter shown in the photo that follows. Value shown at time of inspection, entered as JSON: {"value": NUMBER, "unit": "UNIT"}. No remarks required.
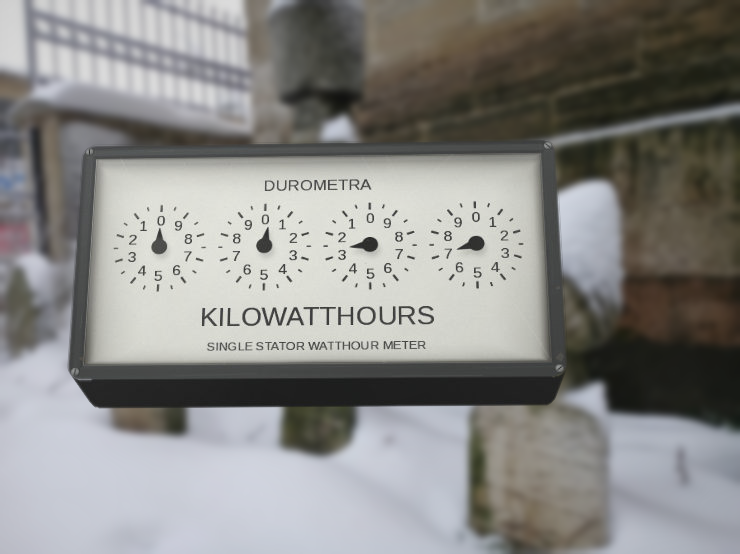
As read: {"value": 27, "unit": "kWh"}
